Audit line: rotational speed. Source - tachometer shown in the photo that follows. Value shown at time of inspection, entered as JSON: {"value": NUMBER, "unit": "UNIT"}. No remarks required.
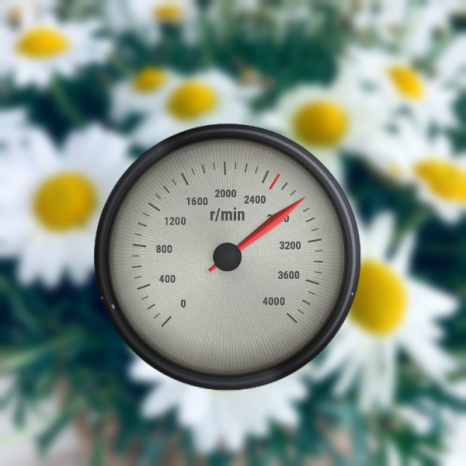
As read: {"value": 2800, "unit": "rpm"}
